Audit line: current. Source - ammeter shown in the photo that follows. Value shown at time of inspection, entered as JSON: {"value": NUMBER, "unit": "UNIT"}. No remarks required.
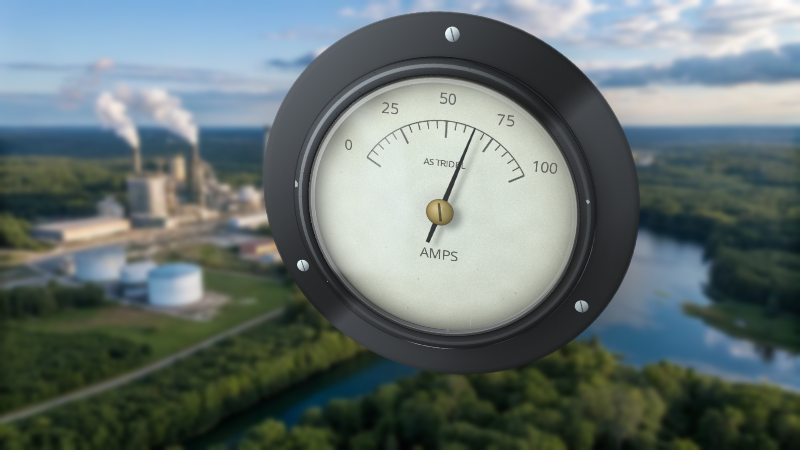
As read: {"value": 65, "unit": "A"}
